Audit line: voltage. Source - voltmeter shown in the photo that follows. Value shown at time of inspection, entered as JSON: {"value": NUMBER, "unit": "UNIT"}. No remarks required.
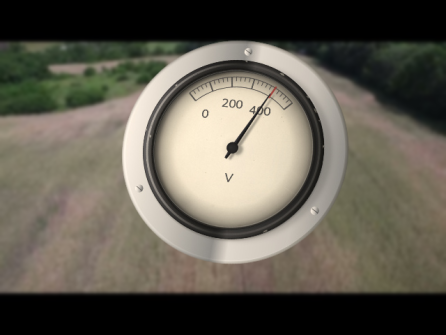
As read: {"value": 400, "unit": "V"}
